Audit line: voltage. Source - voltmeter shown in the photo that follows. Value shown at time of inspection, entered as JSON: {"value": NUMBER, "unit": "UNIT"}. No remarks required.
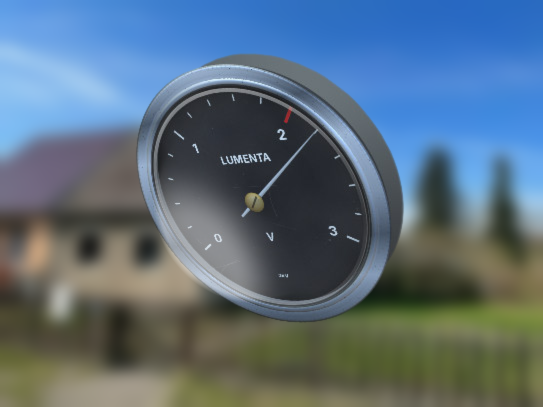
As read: {"value": 2.2, "unit": "V"}
